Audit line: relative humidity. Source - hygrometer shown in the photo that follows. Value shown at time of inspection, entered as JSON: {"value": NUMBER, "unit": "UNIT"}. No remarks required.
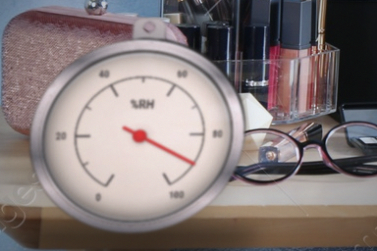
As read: {"value": 90, "unit": "%"}
